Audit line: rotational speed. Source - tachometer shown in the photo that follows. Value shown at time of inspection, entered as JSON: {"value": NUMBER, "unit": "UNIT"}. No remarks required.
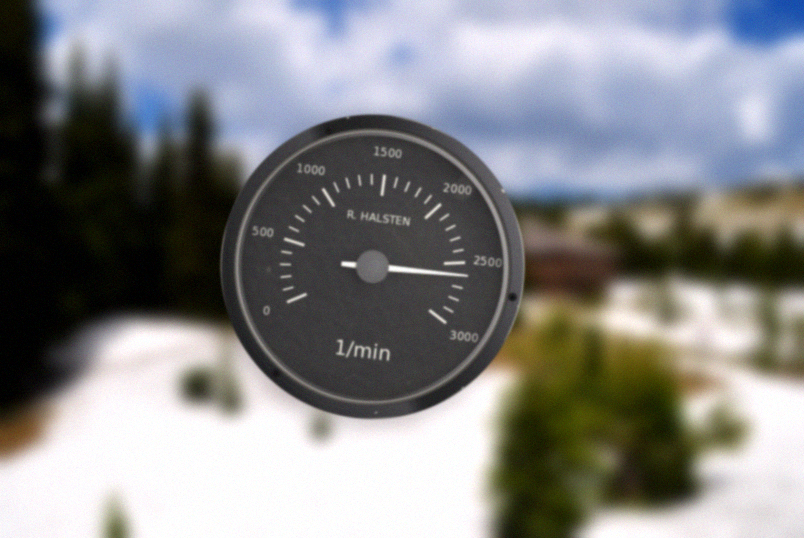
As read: {"value": 2600, "unit": "rpm"}
